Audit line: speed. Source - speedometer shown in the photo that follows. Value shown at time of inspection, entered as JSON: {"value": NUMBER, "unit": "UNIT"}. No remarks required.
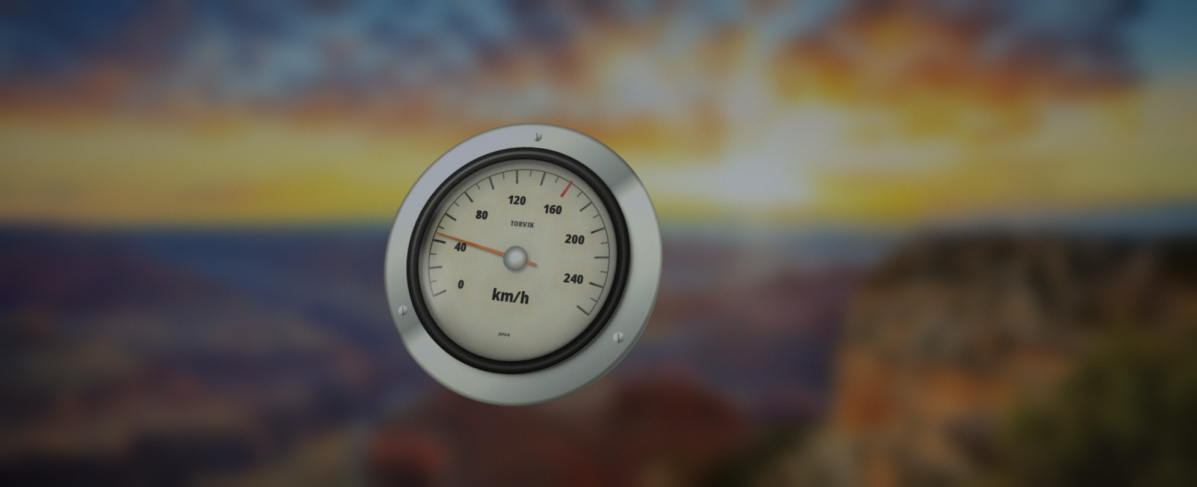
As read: {"value": 45, "unit": "km/h"}
